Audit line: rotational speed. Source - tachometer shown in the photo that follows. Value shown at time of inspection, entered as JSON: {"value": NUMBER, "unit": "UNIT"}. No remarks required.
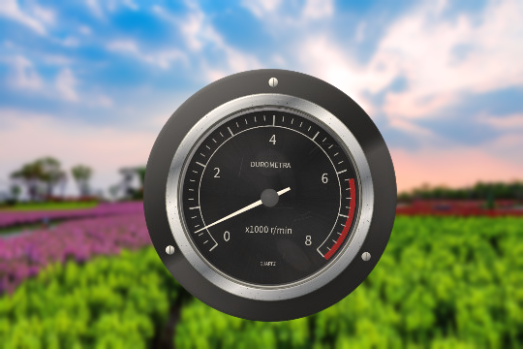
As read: {"value": 500, "unit": "rpm"}
